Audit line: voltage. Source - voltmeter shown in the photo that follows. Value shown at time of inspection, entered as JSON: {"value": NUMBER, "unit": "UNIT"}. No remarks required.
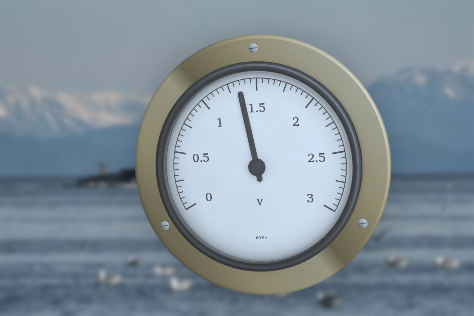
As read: {"value": 1.35, "unit": "V"}
